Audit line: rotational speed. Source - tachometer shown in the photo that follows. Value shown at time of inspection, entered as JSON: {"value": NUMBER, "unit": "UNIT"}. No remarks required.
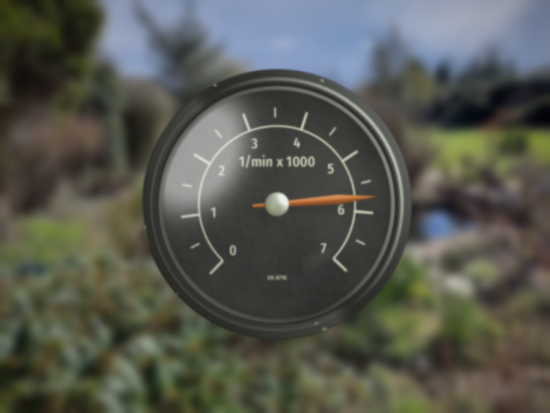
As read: {"value": 5750, "unit": "rpm"}
